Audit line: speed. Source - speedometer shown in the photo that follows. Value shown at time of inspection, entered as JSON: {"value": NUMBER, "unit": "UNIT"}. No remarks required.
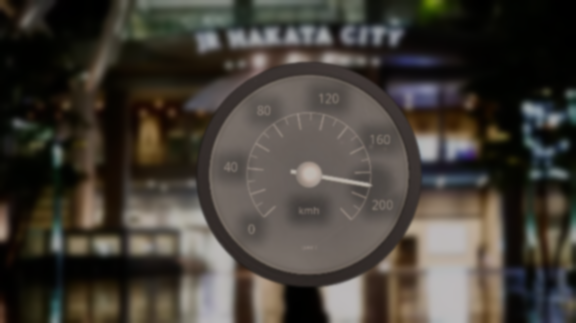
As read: {"value": 190, "unit": "km/h"}
